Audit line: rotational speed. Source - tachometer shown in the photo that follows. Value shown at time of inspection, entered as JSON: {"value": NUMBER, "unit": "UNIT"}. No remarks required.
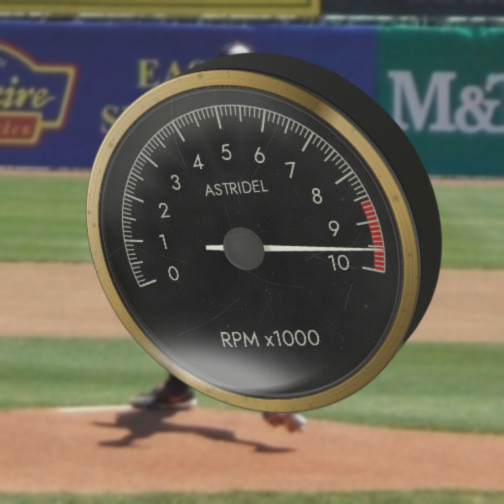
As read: {"value": 9500, "unit": "rpm"}
